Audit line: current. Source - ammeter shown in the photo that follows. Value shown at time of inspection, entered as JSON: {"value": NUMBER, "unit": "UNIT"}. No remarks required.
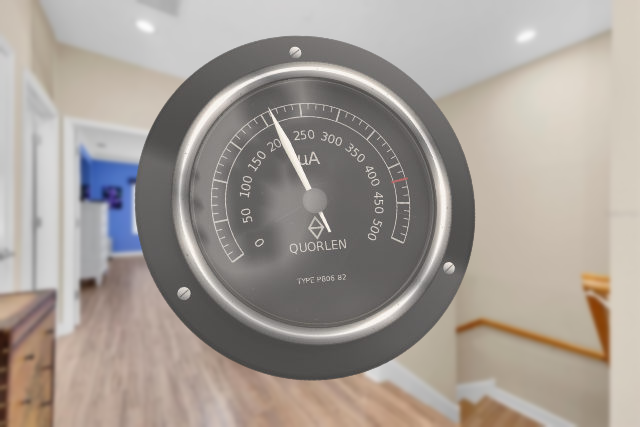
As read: {"value": 210, "unit": "µA"}
